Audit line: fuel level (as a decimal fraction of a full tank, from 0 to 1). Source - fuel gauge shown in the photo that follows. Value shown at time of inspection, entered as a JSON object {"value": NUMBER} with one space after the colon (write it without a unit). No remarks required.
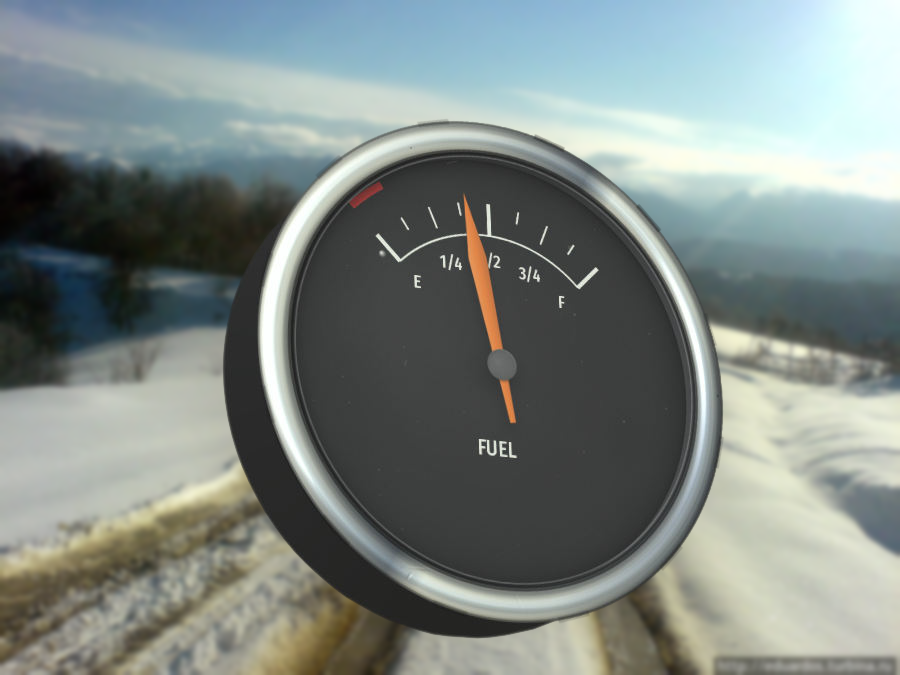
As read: {"value": 0.375}
